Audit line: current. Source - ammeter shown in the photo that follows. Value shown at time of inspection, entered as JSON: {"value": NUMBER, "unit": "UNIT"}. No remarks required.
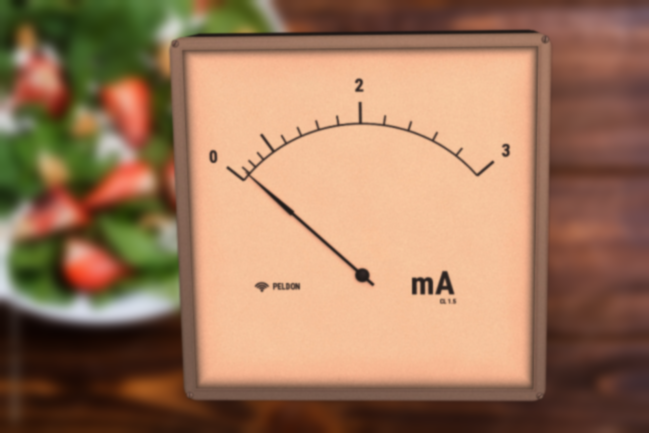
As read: {"value": 0.4, "unit": "mA"}
